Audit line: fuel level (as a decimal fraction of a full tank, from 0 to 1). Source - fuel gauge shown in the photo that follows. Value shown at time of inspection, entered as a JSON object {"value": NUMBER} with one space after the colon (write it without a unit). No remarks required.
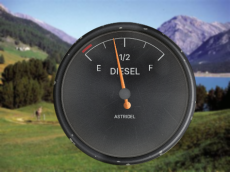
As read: {"value": 0.375}
